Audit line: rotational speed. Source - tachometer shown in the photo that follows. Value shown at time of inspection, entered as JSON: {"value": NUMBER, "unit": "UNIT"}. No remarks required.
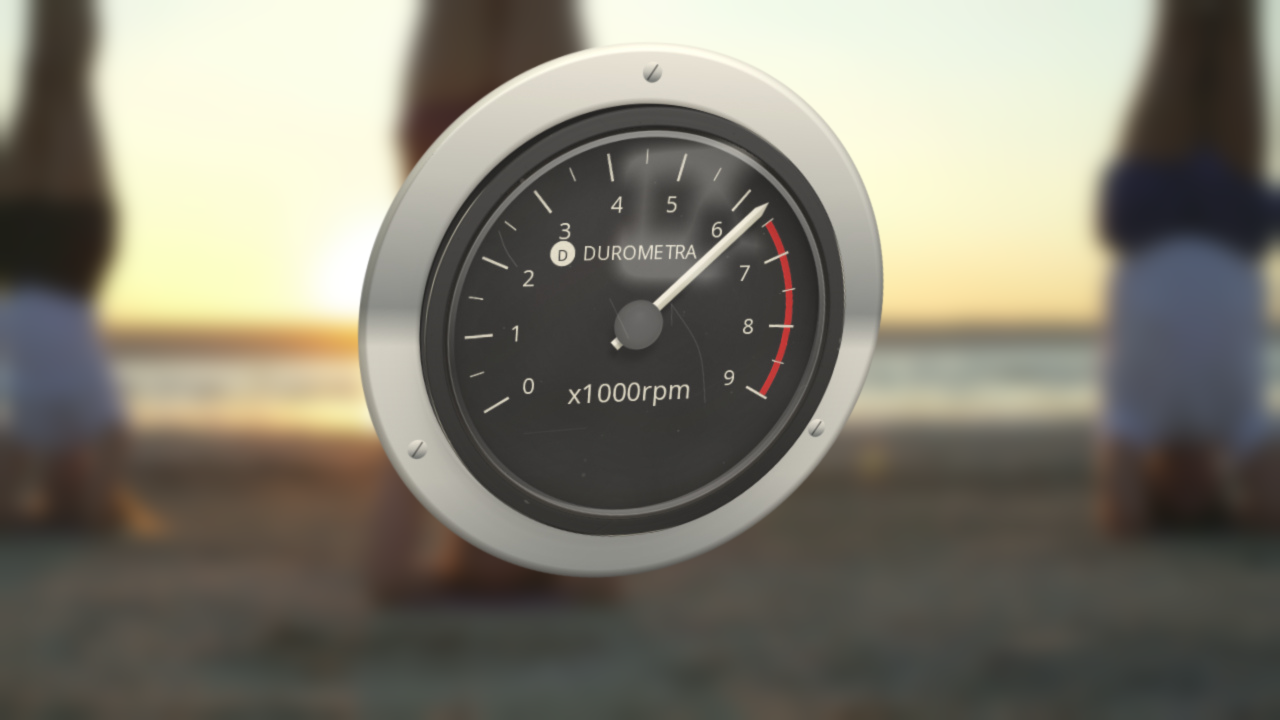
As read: {"value": 6250, "unit": "rpm"}
